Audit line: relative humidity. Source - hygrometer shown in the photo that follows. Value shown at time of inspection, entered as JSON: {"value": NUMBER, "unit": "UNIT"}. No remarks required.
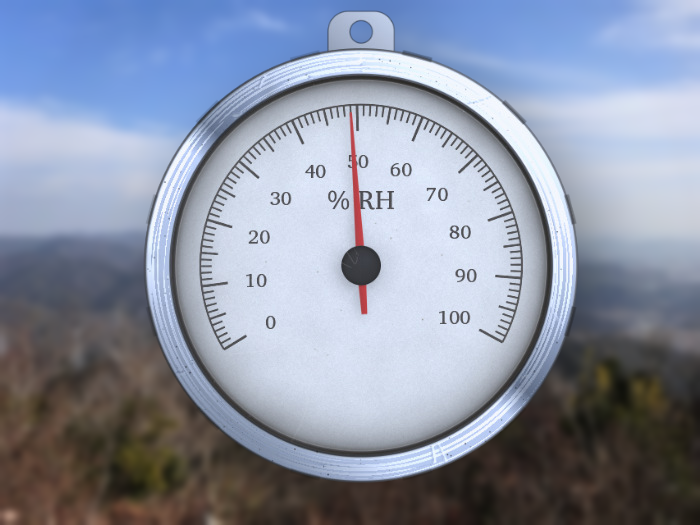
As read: {"value": 49, "unit": "%"}
